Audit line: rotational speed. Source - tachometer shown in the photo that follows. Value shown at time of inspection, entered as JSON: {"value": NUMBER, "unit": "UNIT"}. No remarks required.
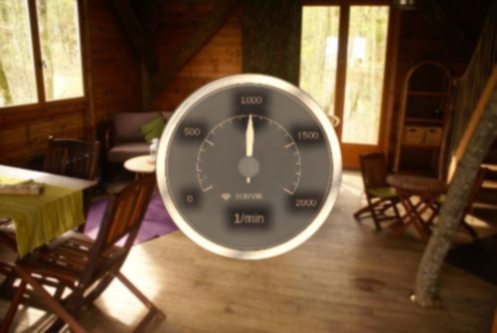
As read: {"value": 1000, "unit": "rpm"}
